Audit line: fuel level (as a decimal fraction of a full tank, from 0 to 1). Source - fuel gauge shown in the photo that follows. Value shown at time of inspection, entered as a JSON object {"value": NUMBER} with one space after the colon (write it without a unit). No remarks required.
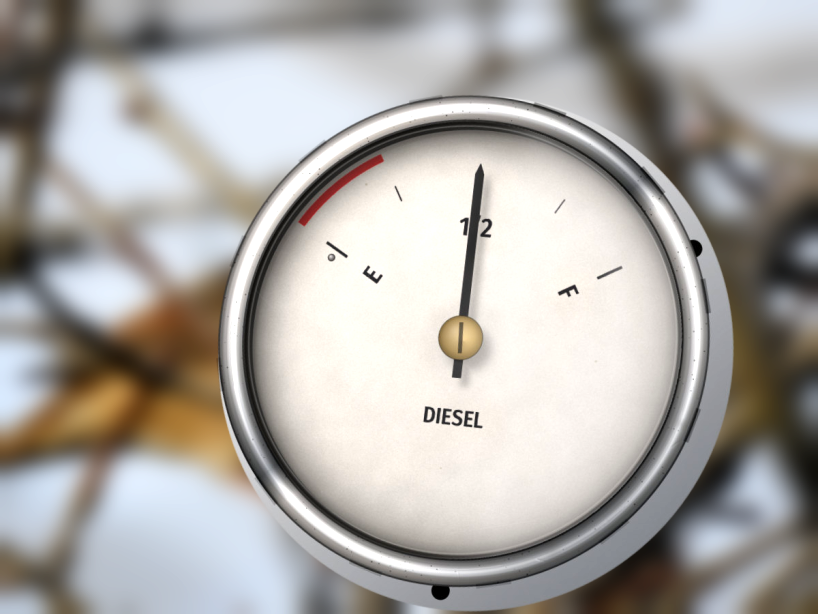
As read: {"value": 0.5}
